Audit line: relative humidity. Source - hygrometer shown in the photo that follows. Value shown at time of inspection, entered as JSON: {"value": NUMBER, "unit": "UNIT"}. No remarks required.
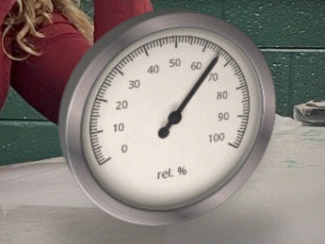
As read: {"value": 65, "unit": "%"}
